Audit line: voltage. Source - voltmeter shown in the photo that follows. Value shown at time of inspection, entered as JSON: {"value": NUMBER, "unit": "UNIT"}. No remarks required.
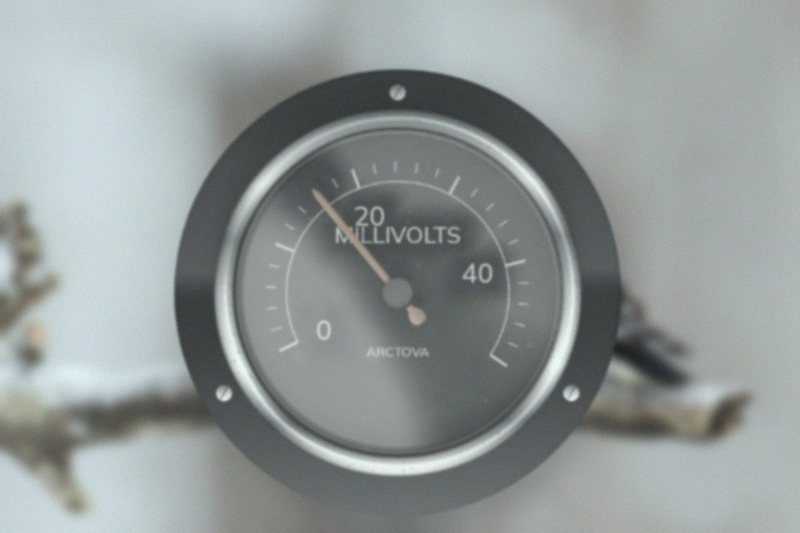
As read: {"value": 16, "unit": "mV"}
